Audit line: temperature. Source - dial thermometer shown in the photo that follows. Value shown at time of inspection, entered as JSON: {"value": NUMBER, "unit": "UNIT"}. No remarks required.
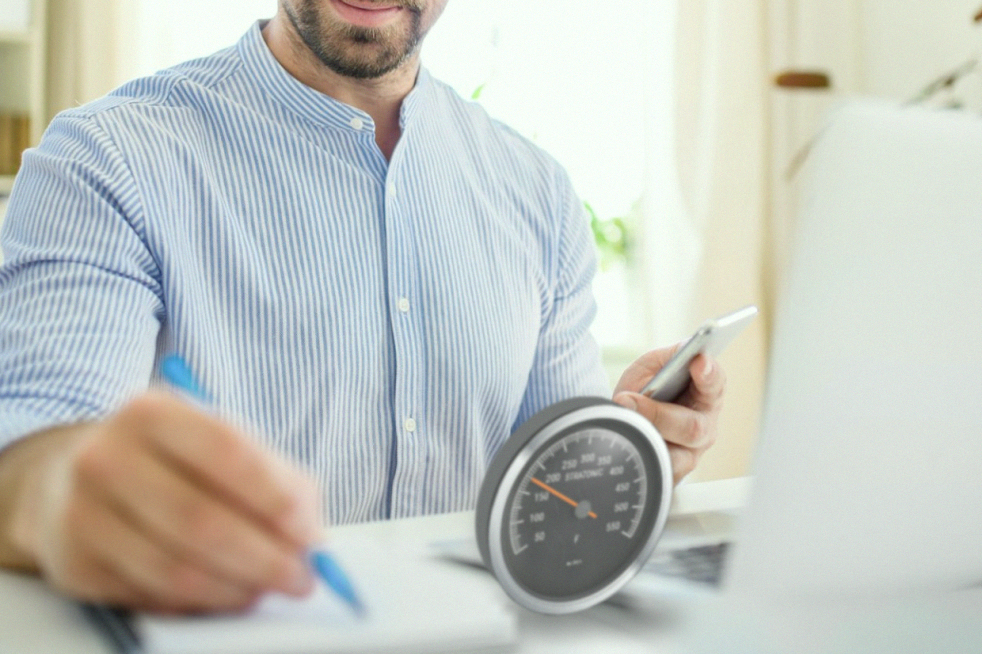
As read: {"value": 175, "unit": "°F"}
